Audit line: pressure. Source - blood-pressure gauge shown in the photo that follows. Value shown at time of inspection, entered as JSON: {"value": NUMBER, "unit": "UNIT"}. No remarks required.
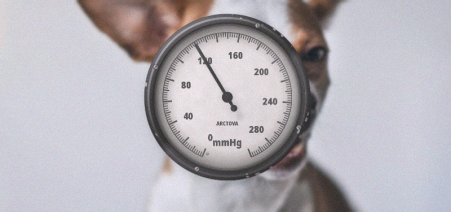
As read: {"value": 120, "unit": "mmHg"}
